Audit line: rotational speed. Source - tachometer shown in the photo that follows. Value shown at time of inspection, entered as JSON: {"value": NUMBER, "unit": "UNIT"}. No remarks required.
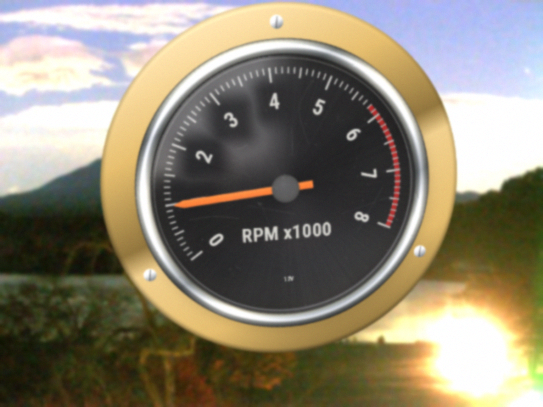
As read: {"value": 1000, "unit": "rpm"}
